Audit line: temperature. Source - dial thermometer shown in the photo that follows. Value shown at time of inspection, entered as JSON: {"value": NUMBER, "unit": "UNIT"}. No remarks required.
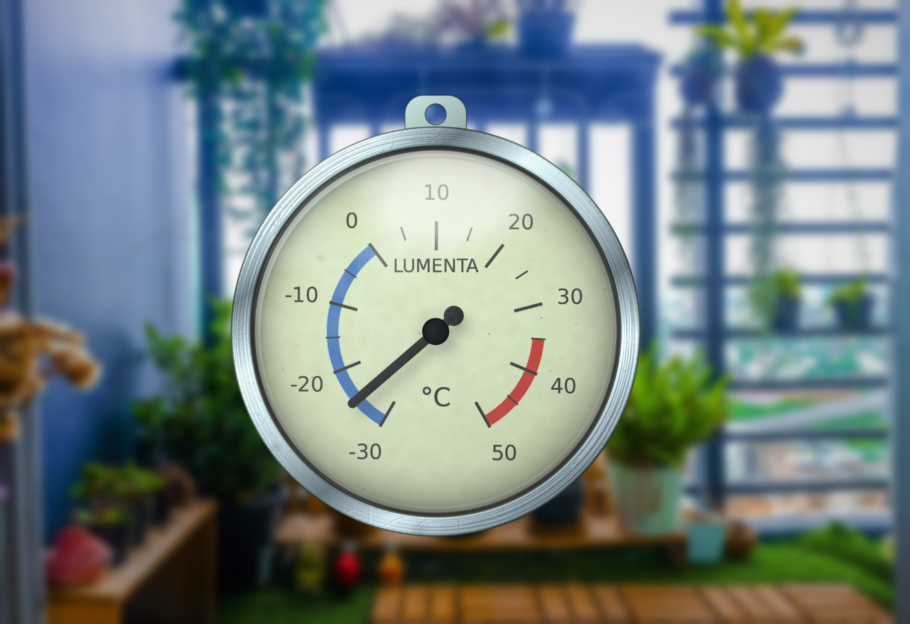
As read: {"value": -25, "unit": "°C"}
